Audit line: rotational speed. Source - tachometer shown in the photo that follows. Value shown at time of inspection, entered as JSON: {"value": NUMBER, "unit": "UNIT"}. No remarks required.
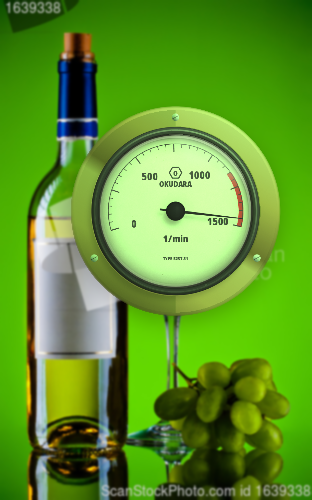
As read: {"value": 1450, "unit": "rpm"}
